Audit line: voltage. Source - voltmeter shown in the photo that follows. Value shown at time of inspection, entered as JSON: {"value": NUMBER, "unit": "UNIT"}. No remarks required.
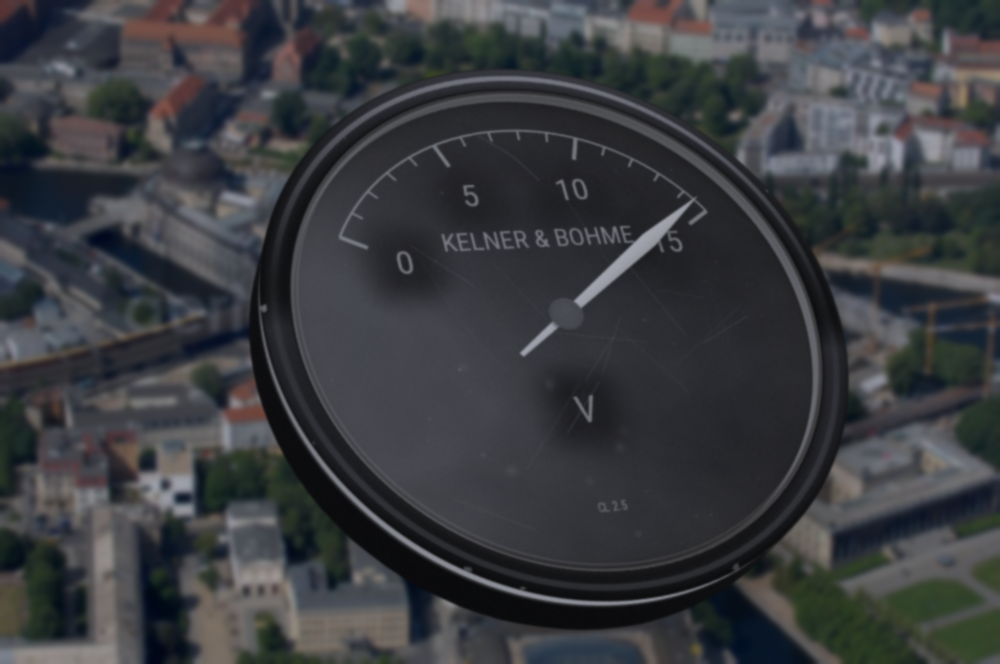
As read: {"value": 14.5, "unit": "V"}
